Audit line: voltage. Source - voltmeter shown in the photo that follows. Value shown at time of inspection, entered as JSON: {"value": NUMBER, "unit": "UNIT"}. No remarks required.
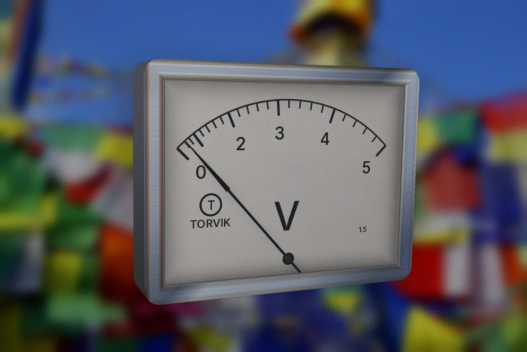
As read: {"value": 0.6, "unit": "V"}
